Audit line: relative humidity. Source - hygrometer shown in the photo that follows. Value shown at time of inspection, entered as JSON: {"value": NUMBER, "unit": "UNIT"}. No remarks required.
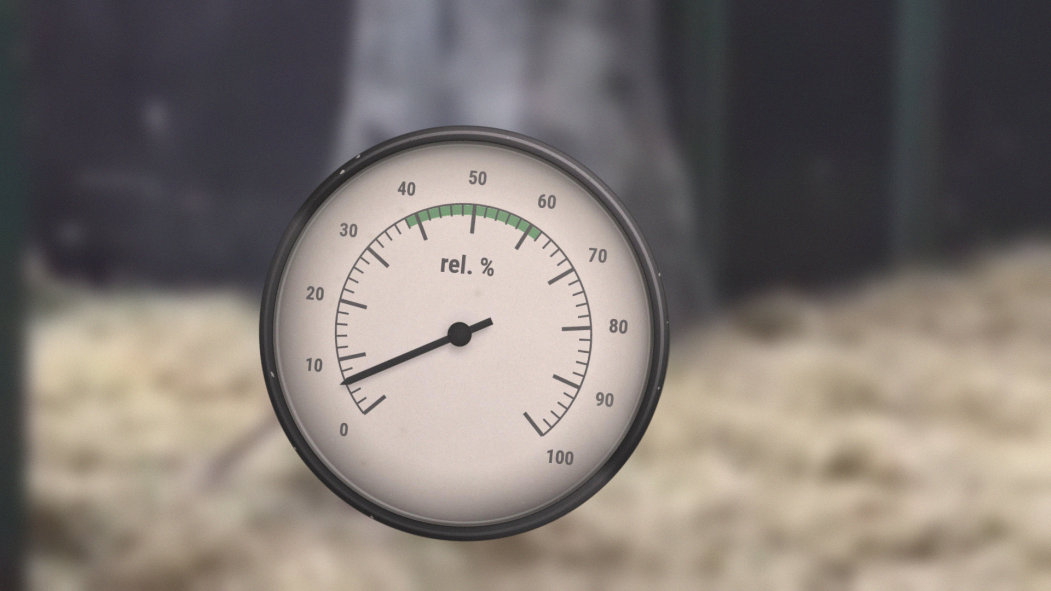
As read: {"value": 6, "unit": "%"}
